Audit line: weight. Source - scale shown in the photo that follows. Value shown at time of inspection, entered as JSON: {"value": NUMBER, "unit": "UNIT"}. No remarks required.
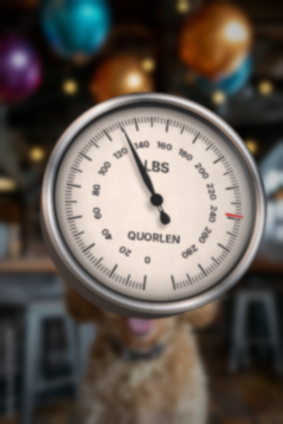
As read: {"value": 130, "unit": "lb"}
